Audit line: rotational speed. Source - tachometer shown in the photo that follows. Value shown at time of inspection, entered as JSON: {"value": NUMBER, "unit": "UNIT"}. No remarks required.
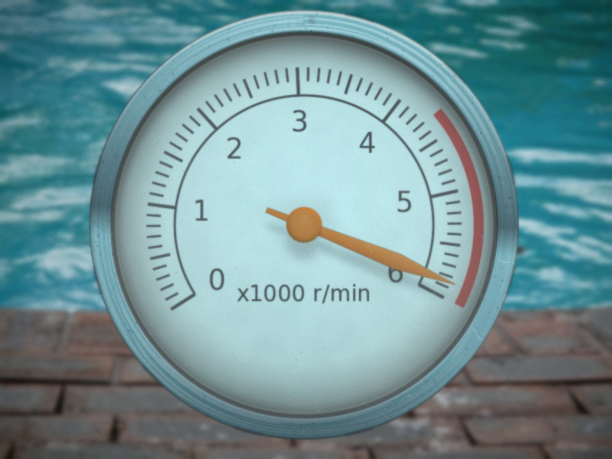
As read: {"value": 5850, "unit": "rpm"}
